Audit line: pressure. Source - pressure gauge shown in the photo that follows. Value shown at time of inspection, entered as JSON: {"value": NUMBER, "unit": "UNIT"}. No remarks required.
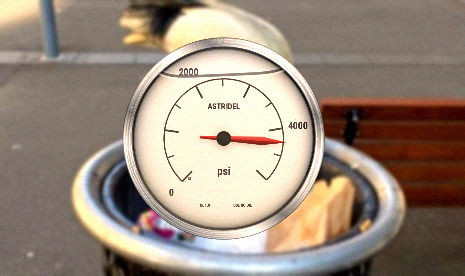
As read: {"value": 4250, "unit": "psi"}
